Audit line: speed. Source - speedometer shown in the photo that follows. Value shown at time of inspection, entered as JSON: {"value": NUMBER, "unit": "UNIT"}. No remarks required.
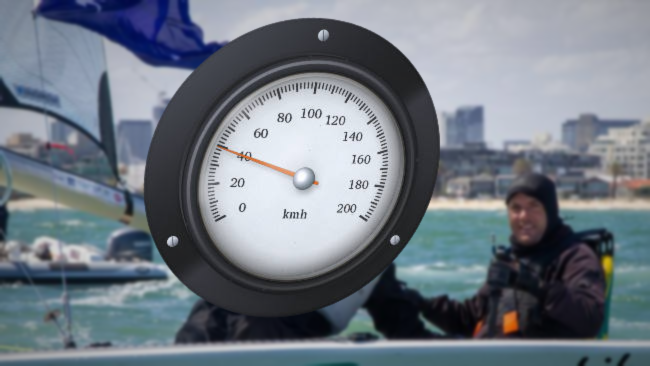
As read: {"value": 40, "unit": "km/h"}
